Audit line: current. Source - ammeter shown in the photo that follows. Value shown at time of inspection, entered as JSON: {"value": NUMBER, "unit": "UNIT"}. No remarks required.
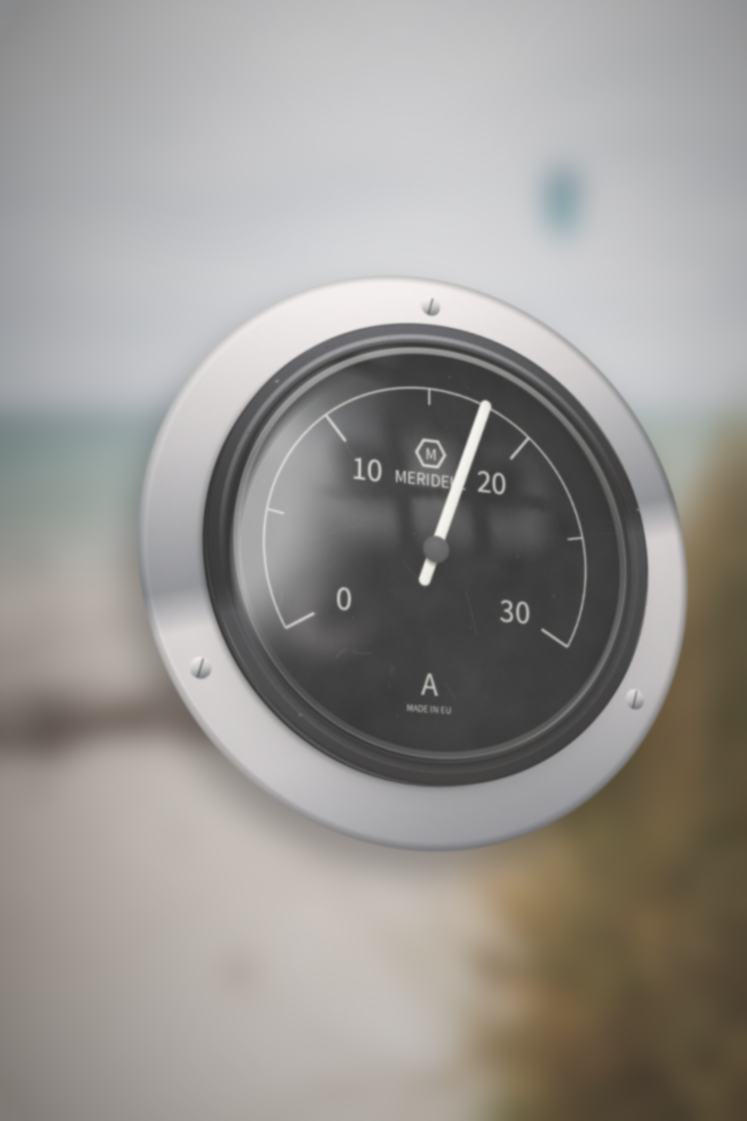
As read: {"value": 17.5, "unit": "A"}
